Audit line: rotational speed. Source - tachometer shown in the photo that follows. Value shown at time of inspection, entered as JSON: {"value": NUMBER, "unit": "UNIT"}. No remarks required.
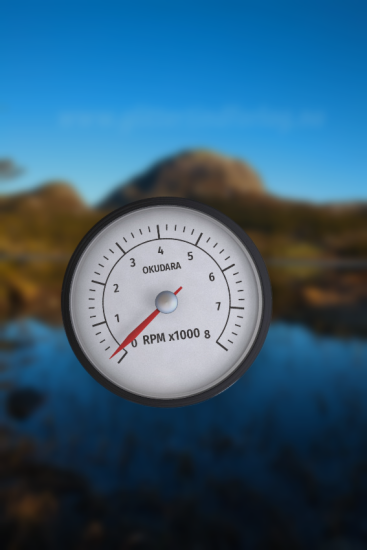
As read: {"value": 200, "unit": "rpm"}
